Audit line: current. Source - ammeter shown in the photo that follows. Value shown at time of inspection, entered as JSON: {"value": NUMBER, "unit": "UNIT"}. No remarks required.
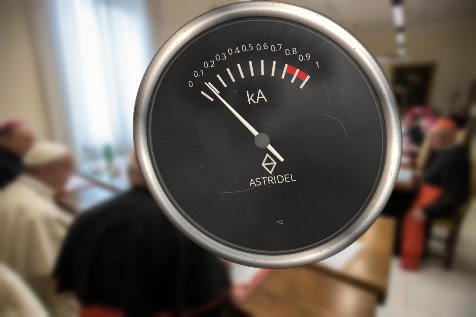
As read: {"value": 0.1, "unit": "kA"}
